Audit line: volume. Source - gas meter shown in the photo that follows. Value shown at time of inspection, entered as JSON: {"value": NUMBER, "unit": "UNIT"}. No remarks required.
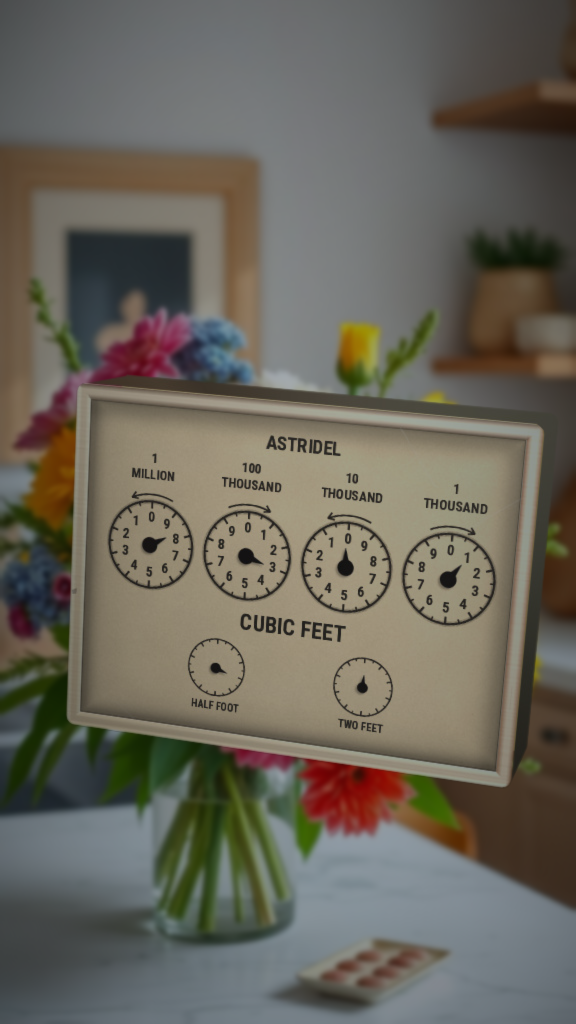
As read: {"value": 830100, "unit": "ft³"}
